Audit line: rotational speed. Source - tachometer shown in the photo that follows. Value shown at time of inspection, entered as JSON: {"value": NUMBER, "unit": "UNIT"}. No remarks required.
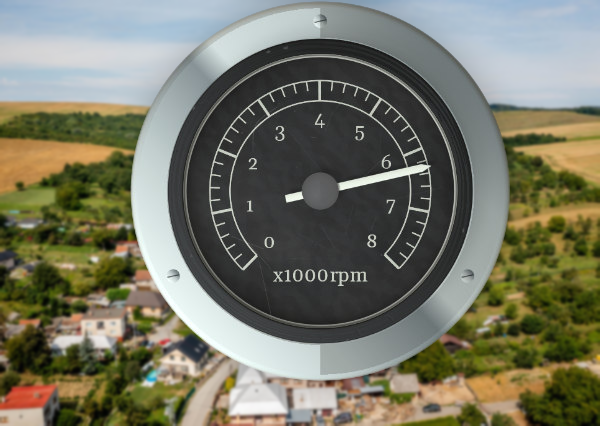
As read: {"value": 6300, "unit": "rpm"}
